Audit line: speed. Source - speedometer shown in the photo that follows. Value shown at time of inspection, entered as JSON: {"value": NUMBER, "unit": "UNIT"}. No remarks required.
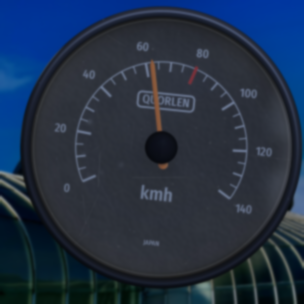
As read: {"value": 62.5, "unit": "km/h"}
